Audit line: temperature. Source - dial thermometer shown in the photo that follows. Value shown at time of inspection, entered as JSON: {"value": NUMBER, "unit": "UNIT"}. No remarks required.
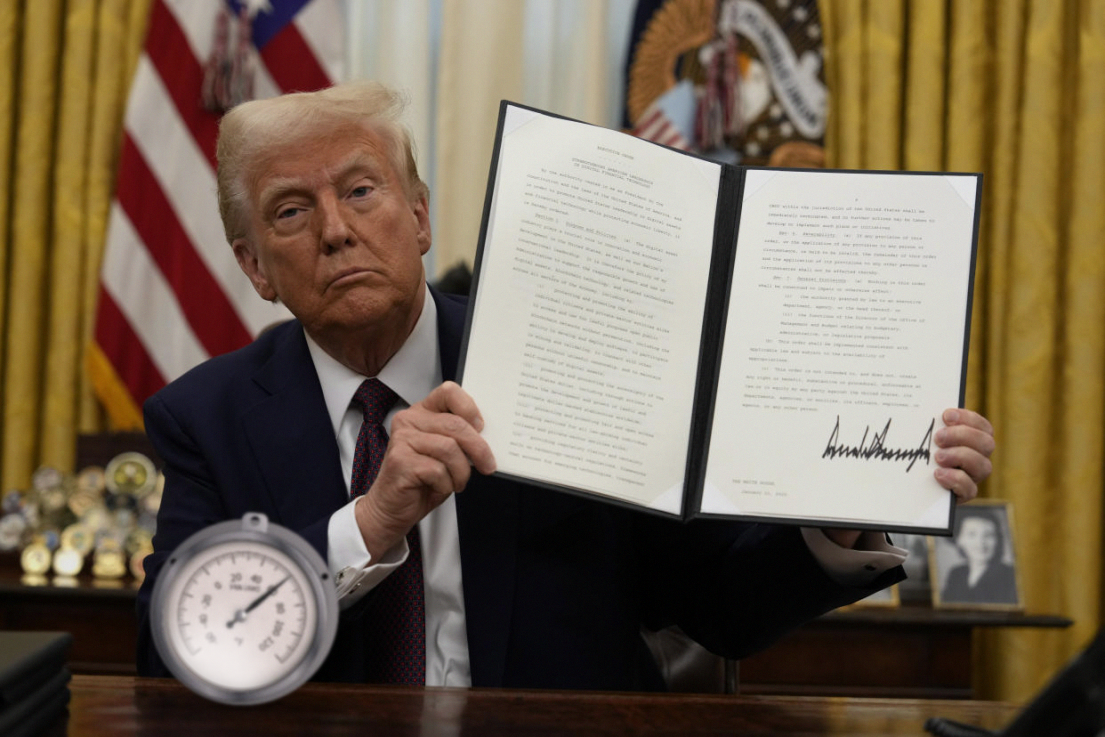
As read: {"value": 60, "unit": "°F"}
